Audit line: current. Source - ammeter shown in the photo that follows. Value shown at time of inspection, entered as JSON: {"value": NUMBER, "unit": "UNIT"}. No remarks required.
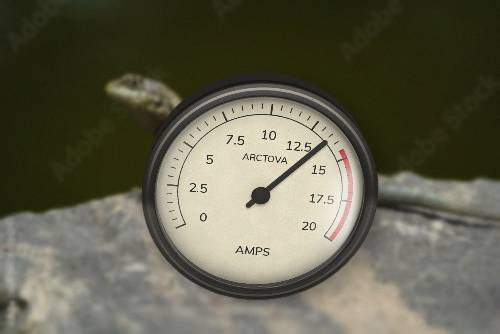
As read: {"value": 13.5, "unit": "A"}
